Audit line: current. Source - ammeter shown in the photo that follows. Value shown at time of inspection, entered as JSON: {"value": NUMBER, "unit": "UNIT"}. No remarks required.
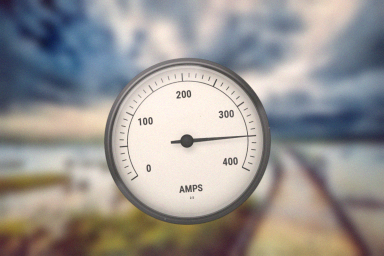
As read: {"value": 350, "unit": "A"}
